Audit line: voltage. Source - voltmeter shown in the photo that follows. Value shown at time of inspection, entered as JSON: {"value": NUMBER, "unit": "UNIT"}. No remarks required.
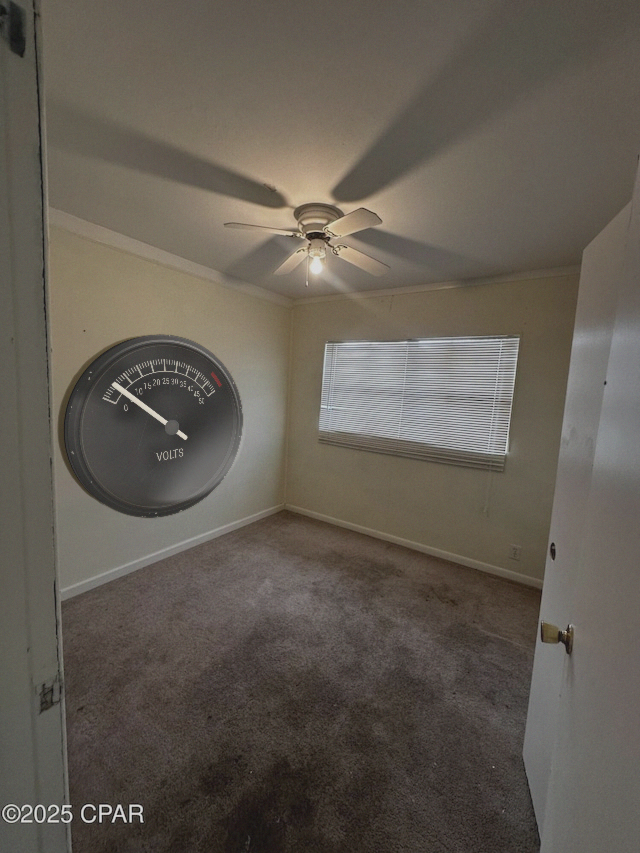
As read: {"value": 5, "unit": "V"}
